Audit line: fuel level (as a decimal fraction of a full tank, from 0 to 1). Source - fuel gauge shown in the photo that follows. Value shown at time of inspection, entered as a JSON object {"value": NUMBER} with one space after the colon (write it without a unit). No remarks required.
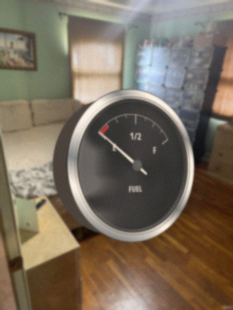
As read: {"value": 0}
